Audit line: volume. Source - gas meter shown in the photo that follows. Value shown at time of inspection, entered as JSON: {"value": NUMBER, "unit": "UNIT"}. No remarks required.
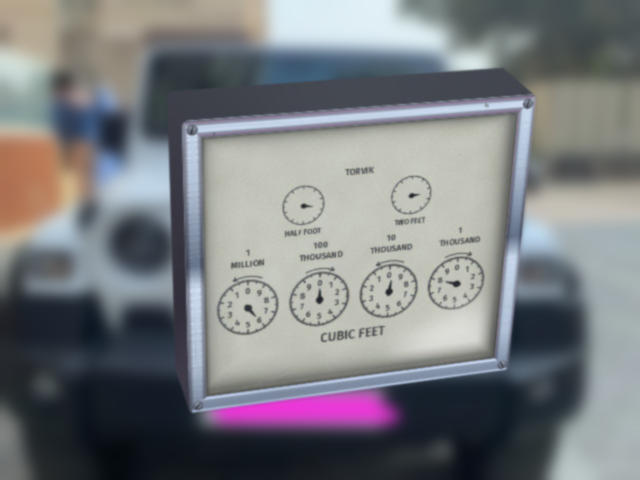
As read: {"value": 599800, "unit": "ft³"}
